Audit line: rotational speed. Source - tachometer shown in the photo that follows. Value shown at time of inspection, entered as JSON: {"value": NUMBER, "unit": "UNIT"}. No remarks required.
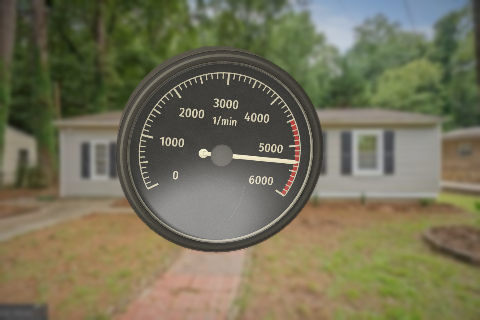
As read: {"value": 5300, "unit": "rpm"}
